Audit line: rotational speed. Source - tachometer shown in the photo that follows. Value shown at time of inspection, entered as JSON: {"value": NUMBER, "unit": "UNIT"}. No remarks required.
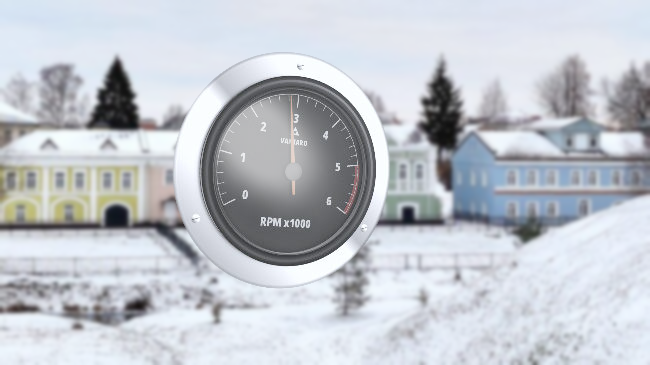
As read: {"value": 2800, "unit": "rpm"}
